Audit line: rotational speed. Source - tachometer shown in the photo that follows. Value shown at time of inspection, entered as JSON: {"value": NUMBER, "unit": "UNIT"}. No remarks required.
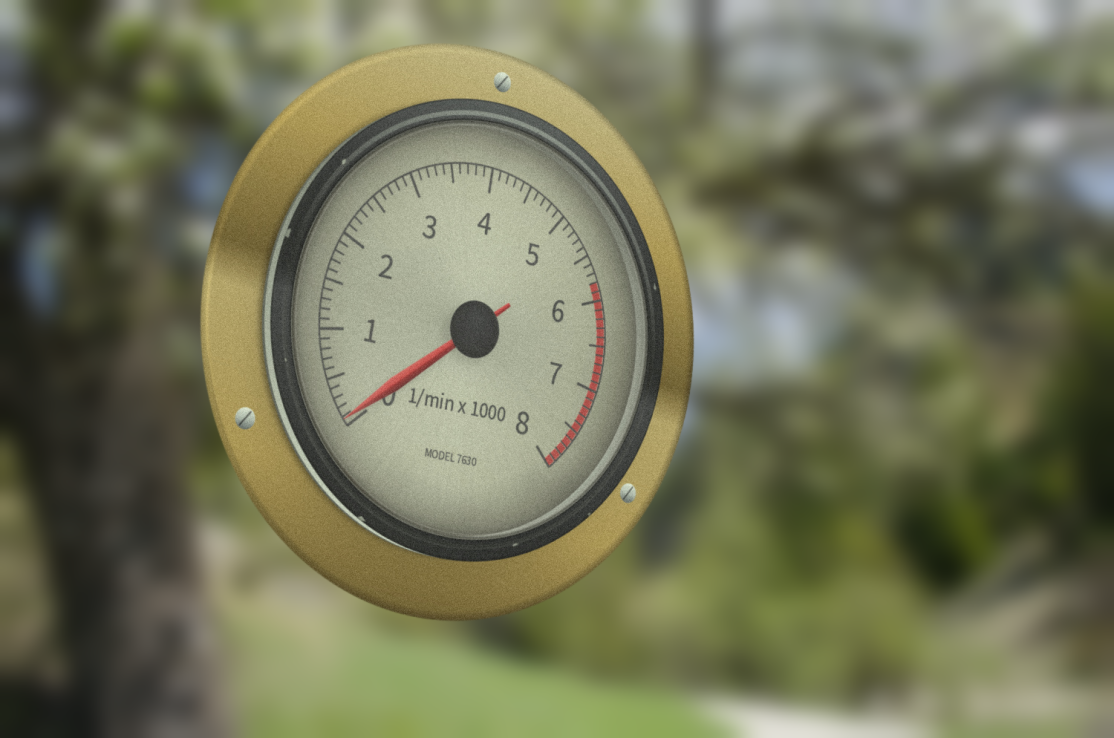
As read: {"value": 100, "unit": "rpm"}
